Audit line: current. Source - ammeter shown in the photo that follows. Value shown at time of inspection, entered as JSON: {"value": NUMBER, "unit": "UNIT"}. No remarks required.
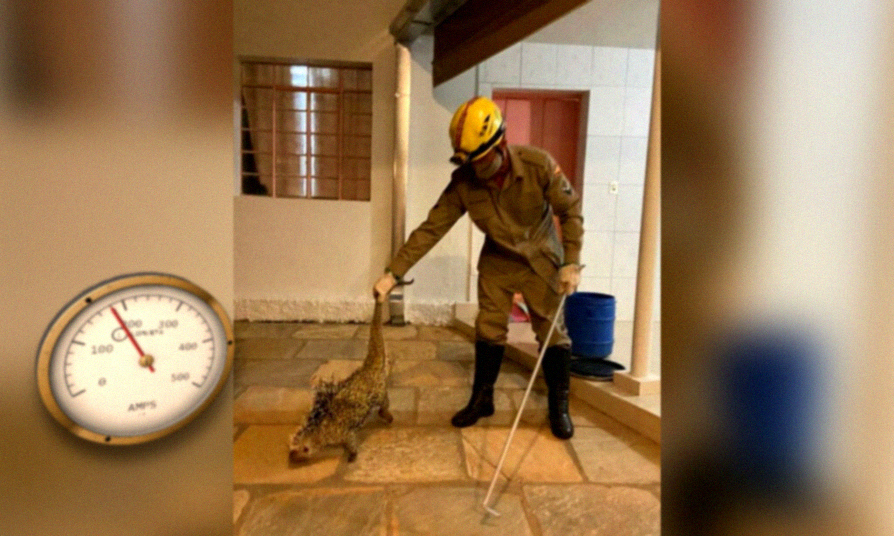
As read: {"value": 180, "unit": "A"}
